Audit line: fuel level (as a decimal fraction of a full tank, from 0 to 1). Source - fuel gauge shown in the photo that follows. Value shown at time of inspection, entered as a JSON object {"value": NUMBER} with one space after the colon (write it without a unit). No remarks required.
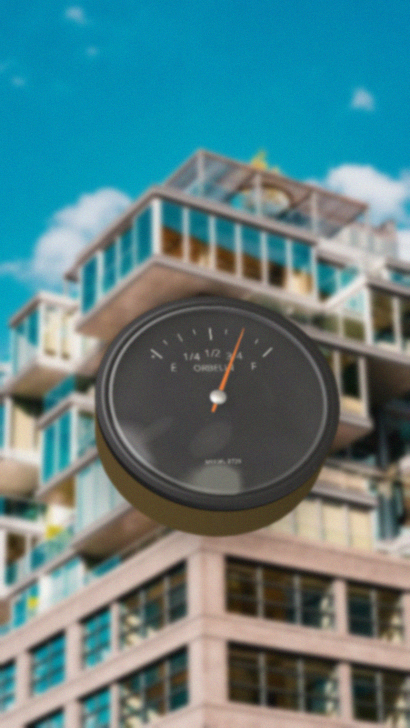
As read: {"value": 0.75}
